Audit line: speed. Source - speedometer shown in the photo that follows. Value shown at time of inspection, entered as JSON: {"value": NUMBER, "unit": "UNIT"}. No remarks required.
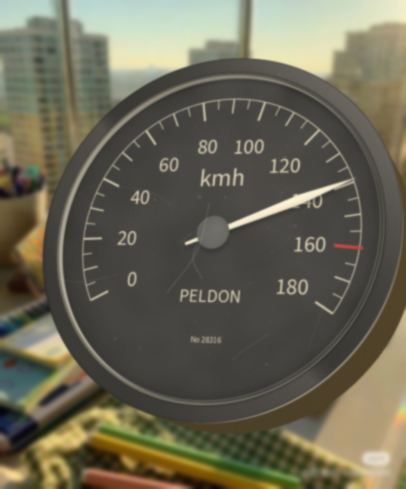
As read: {"value": 140, "unit": "km/h"}
